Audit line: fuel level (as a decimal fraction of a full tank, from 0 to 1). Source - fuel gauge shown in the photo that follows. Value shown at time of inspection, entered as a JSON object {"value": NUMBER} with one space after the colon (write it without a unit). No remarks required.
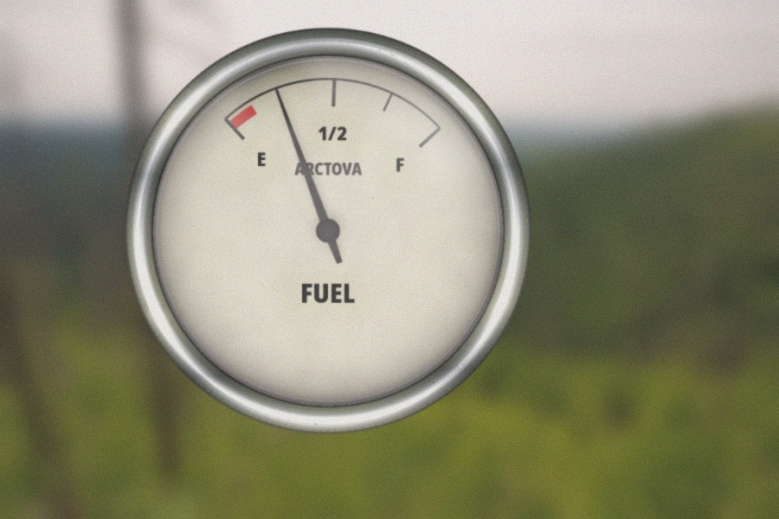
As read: {"value": 0.25}
